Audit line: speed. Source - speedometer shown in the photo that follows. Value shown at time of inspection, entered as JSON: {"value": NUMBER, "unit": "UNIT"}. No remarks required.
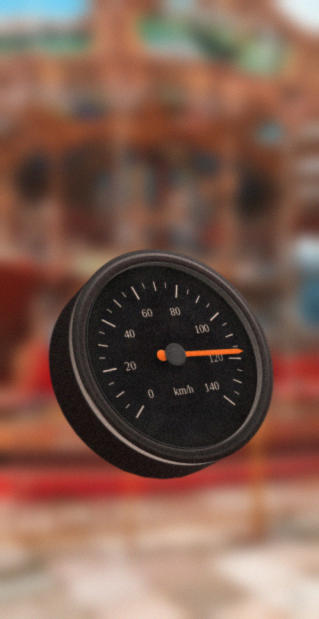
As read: {"value": 117.5, "unit": "km/h"}
